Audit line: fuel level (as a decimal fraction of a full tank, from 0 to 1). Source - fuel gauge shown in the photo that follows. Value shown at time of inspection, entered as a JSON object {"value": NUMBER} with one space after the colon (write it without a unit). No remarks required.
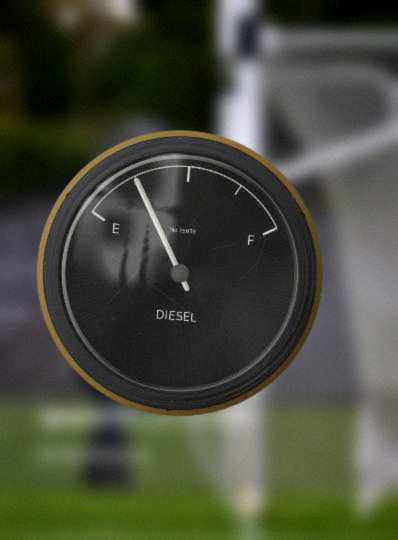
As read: {"value": 0.25}
